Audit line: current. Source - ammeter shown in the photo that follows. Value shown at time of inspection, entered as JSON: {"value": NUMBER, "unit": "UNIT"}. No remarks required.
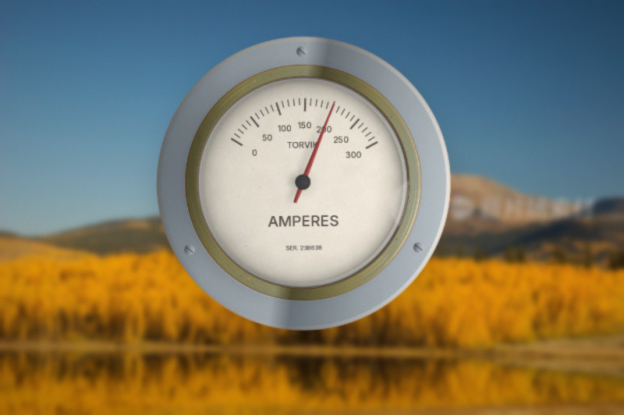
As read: {"value": 200, "unit": "A"}
